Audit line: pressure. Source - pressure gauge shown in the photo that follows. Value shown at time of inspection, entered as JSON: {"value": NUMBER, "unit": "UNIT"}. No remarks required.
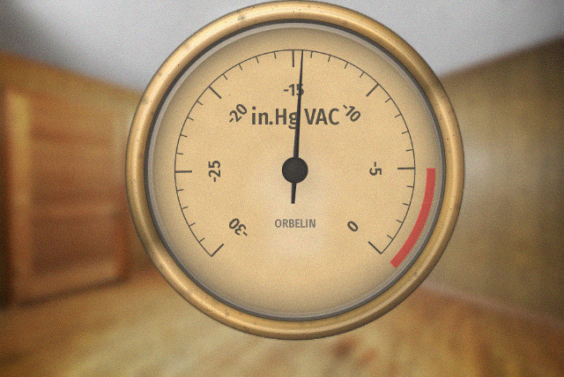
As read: {"value": -14.5, "unit": "inHg"}
